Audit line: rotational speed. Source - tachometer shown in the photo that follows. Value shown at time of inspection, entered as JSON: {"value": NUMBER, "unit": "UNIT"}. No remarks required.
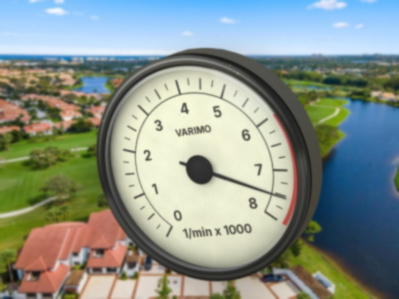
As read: {"value": 7500, "unit": "rpm"}
